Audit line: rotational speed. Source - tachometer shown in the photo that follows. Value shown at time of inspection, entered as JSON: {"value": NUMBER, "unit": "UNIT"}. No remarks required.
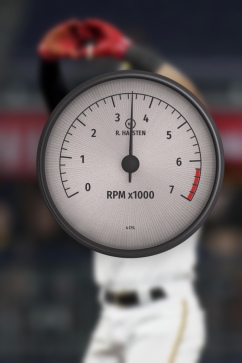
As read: {"value": 3500, "unit": "rpm"}
